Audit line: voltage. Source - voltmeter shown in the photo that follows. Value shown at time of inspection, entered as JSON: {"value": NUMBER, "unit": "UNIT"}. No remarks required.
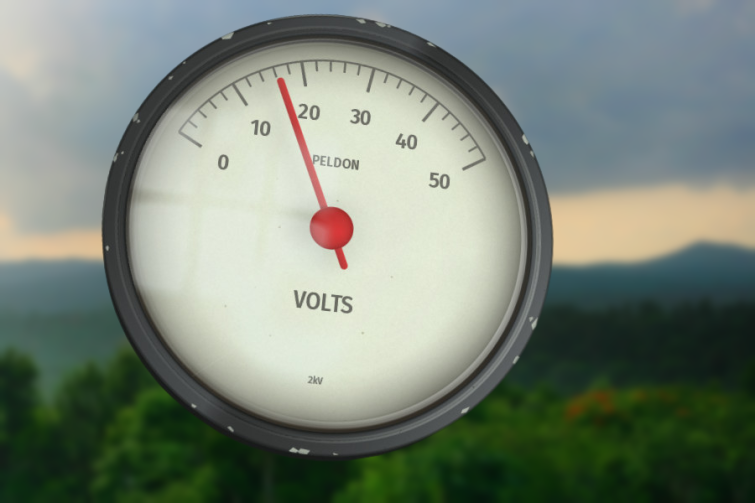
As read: {"value": 16, "unit": "V"}
